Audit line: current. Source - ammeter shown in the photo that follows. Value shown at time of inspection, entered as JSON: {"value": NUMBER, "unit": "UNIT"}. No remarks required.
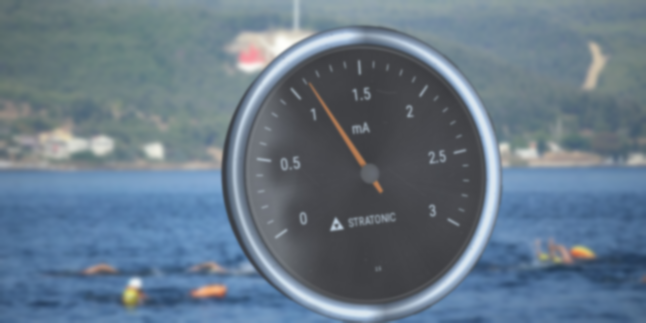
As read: {"value": 1.1, "unit": "mA"}
